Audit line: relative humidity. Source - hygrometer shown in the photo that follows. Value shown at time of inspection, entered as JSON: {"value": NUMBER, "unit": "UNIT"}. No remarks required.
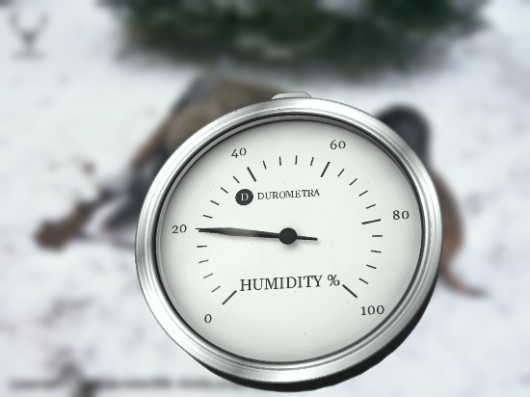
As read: {"value": 20, "unit": "%"}
